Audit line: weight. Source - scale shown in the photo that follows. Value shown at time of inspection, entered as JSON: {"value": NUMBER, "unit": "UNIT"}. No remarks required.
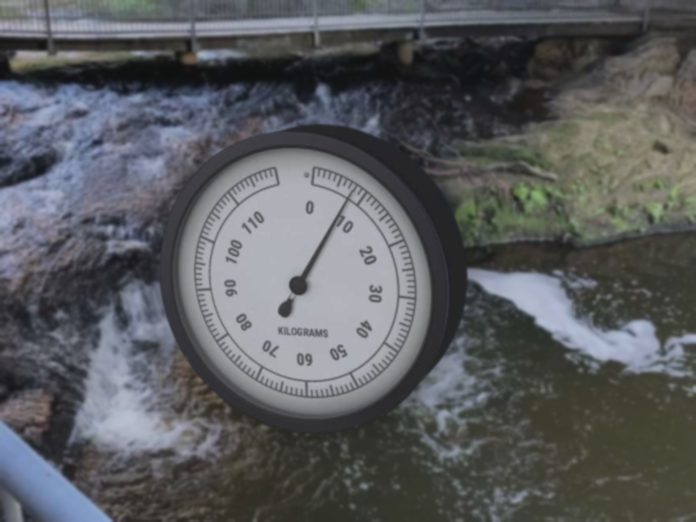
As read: {"value": 8, "unit": "kg"}
